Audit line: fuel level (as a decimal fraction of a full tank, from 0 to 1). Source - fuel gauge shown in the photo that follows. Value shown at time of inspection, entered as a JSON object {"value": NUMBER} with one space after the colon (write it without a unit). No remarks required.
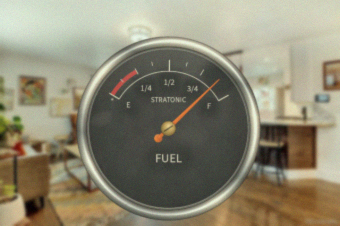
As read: {"value": 0.875}
